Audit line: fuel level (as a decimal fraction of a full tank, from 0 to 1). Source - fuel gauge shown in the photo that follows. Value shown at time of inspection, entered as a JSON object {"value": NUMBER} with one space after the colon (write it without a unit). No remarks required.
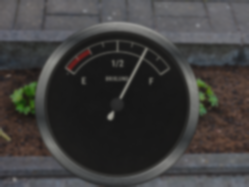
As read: {"value": 0.75}
